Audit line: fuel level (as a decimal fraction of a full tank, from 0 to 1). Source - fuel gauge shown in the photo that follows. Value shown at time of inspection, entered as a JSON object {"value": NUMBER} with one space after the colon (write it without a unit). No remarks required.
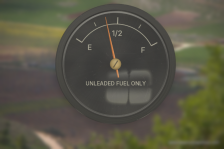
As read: {"value": 0.375}
